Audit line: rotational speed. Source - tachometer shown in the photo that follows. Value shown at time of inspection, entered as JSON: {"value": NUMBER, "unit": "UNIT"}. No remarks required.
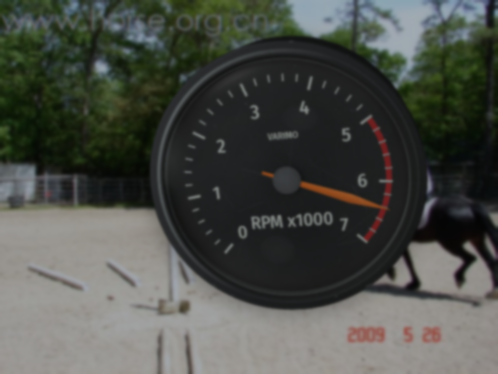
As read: {"value": 6400, "unit": "rpm"}
